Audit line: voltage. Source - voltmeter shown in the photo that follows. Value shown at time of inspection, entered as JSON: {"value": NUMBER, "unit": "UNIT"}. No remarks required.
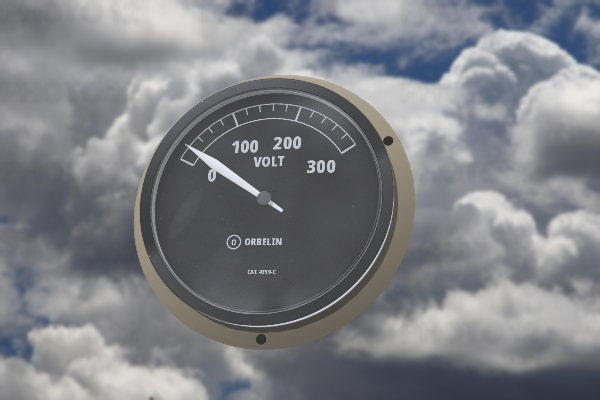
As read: {"value": 20, "unit": "V"}
